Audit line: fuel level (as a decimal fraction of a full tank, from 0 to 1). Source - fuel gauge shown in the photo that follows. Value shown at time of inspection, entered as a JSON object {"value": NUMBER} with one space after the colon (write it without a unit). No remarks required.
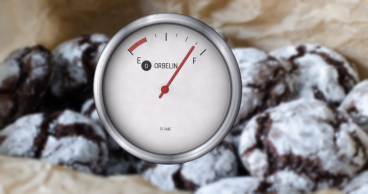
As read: {"value": 0.875}
